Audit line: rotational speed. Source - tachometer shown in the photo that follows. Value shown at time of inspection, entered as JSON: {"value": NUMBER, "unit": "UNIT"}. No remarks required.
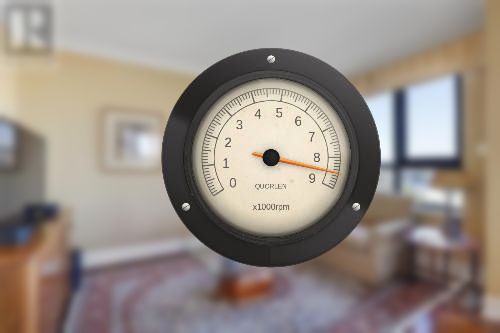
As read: {"value": 8500, "unit": "rpm"}
